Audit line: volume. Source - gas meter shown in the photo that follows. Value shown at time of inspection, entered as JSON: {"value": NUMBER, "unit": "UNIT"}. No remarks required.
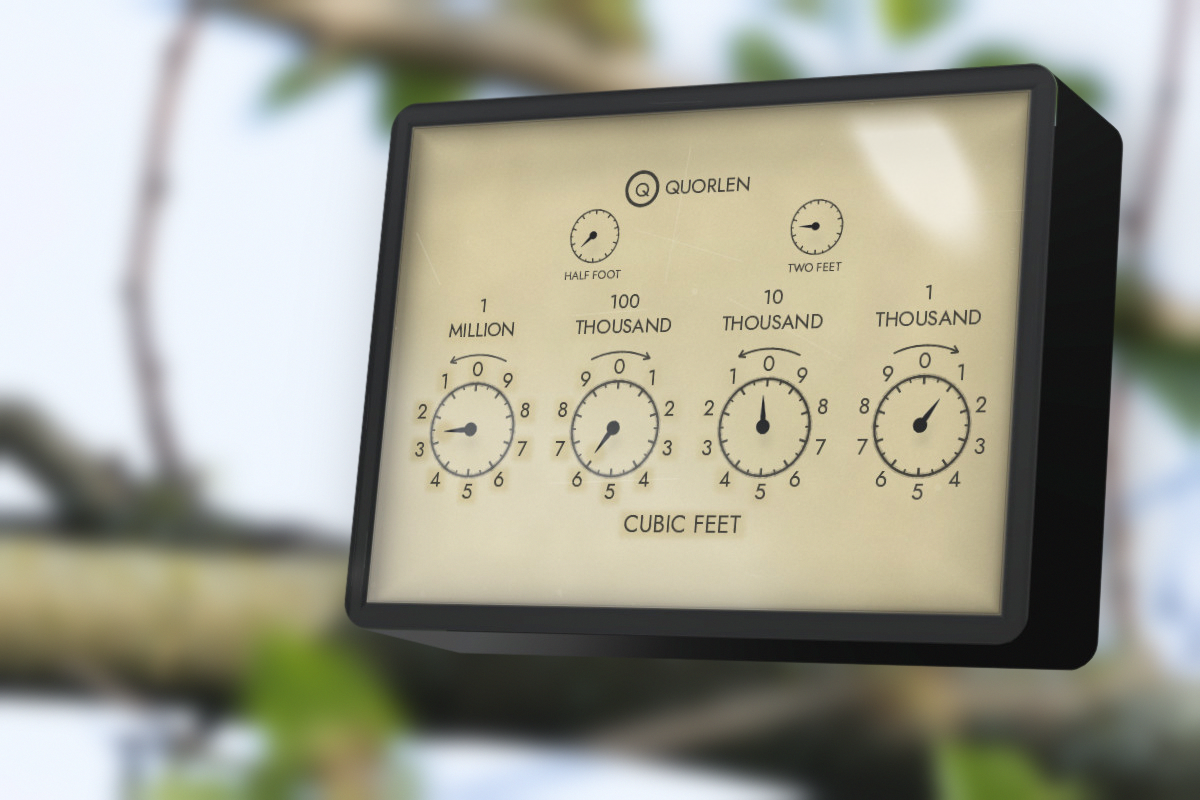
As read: {"value": 260100, "unit": "ft³"}
